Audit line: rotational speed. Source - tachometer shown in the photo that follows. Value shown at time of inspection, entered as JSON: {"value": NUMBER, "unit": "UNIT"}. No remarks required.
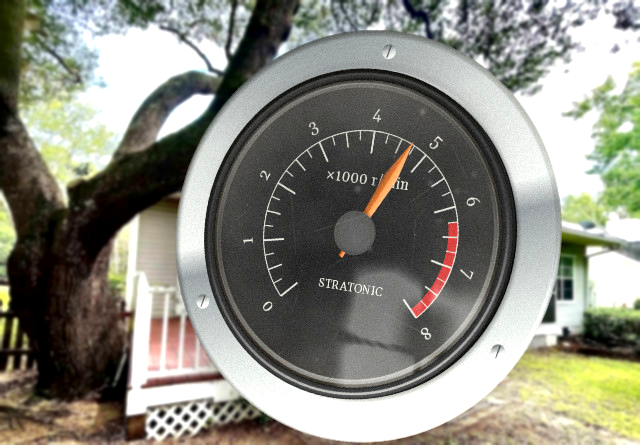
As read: {"value": 4750, "unit": "rpm"}
